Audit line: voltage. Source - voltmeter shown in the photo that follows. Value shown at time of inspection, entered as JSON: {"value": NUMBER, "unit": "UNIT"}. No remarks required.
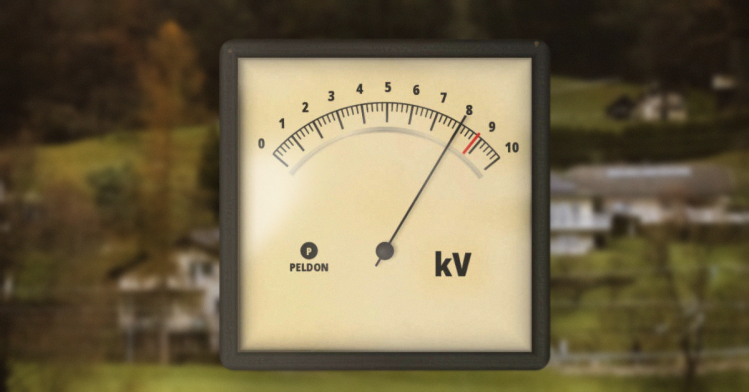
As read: {"value": 8, "unit": "kV"}
